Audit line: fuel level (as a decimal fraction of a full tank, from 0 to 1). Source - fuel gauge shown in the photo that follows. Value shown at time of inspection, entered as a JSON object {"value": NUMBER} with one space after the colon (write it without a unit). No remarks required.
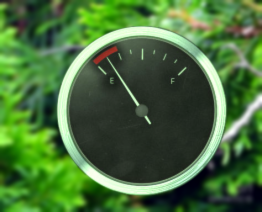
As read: {"value": 0.125}
